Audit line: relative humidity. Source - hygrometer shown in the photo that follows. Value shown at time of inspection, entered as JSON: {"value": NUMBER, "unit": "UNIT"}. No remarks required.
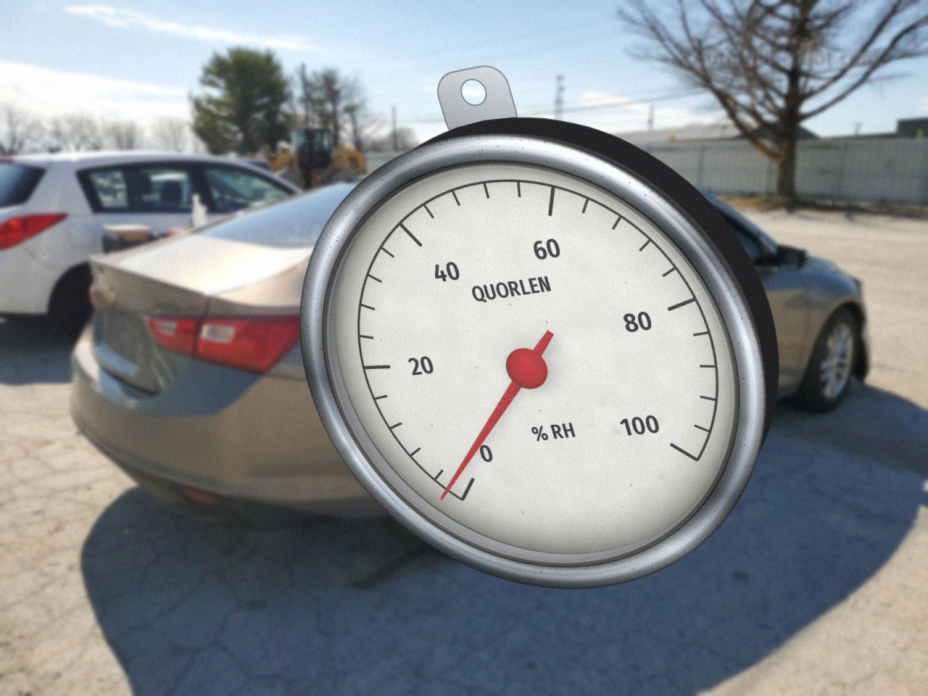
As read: {"value": 2, "unit": "%"}
